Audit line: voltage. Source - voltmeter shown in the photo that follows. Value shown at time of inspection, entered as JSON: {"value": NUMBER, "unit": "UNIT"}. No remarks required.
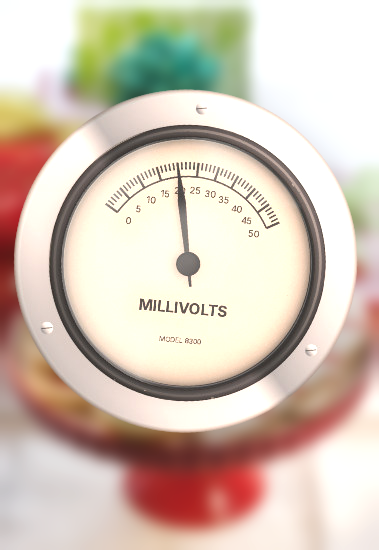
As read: {"value": 20, "unit": "mV"}
